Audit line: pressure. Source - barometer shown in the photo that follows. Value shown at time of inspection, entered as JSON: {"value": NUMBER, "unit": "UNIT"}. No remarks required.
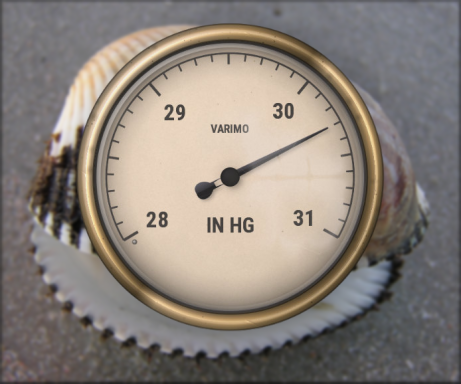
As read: {"value": 30.3, "unit": "inHg"}
